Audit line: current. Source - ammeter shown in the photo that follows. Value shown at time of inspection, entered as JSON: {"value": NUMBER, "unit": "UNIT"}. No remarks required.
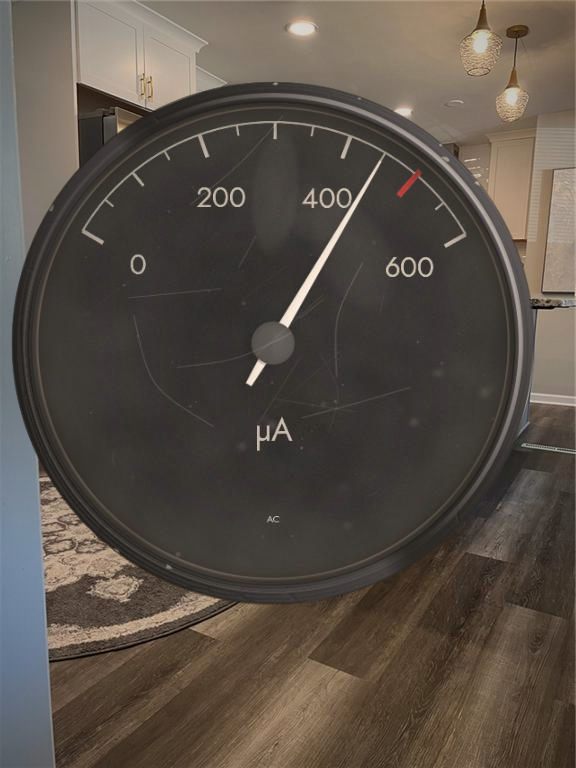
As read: {"value": 450, "unit": "µA"}
